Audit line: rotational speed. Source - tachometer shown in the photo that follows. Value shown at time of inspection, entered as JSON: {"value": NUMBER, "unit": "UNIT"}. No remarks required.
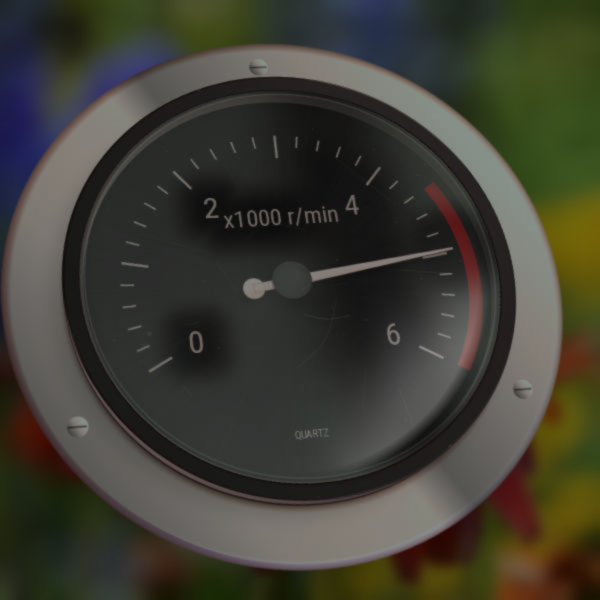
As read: {"value": 5000, "unit": "rpm"}
